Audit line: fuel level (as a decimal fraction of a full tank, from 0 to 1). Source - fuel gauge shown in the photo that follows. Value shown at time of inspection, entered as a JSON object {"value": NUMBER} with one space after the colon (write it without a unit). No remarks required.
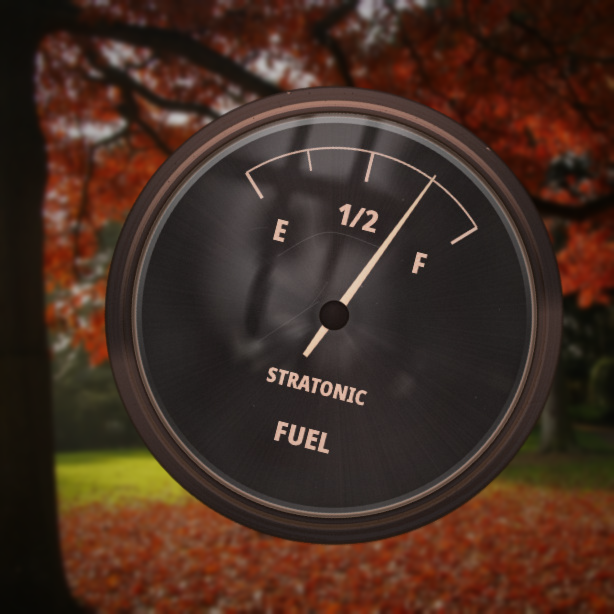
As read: {"value": 0.75}
